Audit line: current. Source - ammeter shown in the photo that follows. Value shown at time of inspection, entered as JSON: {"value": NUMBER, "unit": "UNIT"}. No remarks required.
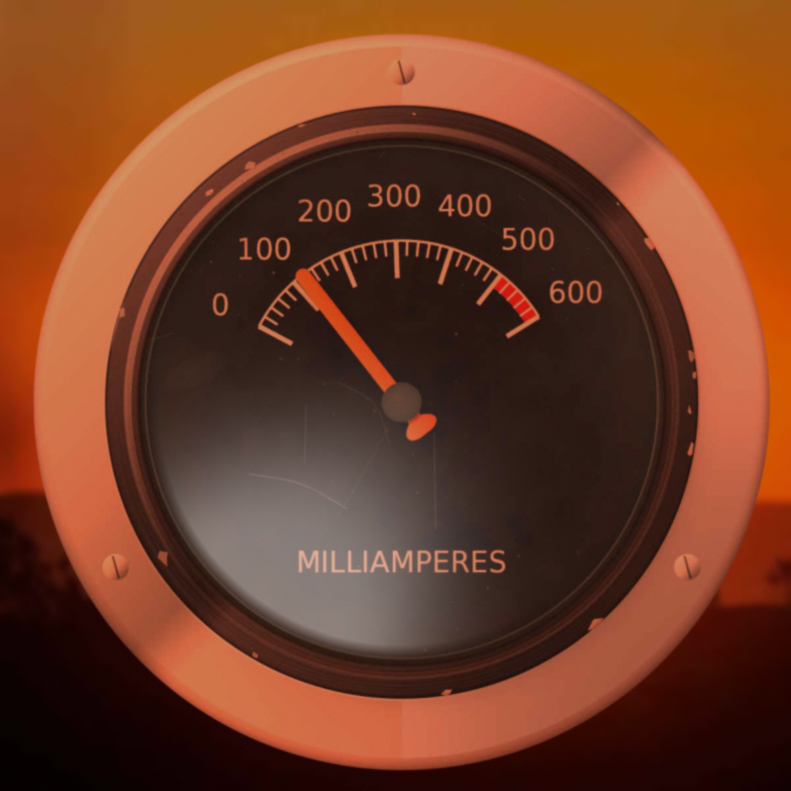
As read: {"value": 120, "unit": "mA"}
